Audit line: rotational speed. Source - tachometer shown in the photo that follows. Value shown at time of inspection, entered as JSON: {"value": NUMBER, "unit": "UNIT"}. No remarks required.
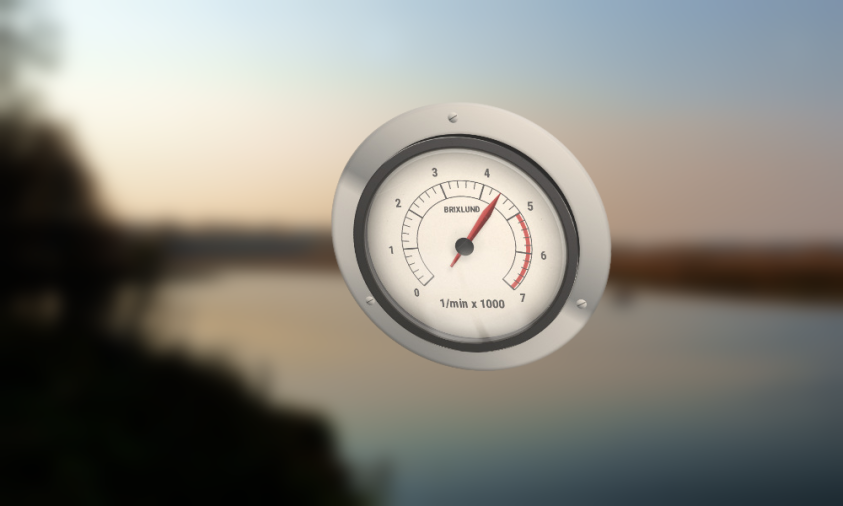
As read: {"value": 4400, "unit": "rpm"}
